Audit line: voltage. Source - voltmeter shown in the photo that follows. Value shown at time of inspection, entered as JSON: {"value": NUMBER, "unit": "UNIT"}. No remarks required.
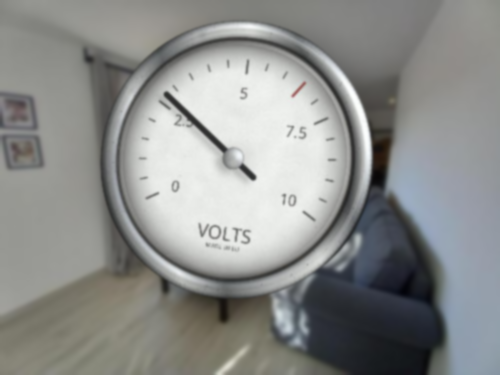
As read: {"value": 2.75, "unit": "V"}
